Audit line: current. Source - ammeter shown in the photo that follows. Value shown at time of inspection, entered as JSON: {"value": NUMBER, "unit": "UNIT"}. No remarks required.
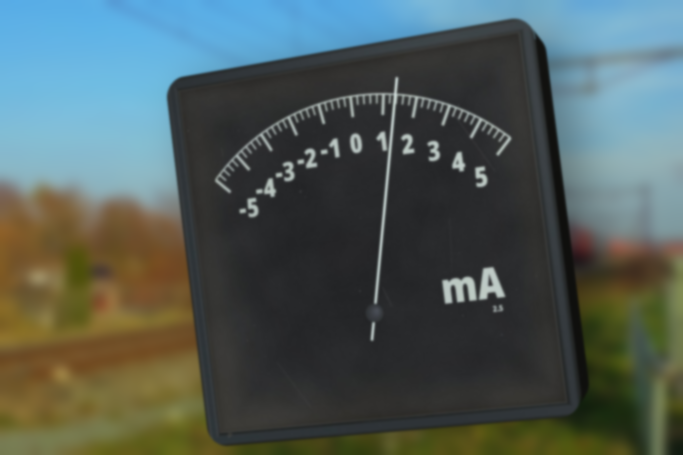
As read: {"value": 1.4, "unit": "mA"}
